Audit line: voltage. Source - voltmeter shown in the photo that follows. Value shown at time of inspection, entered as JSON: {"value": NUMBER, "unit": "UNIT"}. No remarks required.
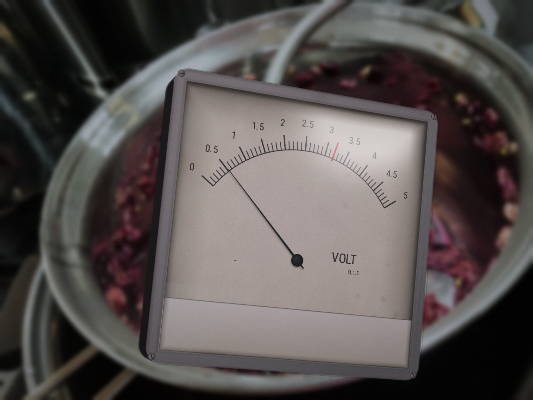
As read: {"value": 0.5, "unit": "V"}
